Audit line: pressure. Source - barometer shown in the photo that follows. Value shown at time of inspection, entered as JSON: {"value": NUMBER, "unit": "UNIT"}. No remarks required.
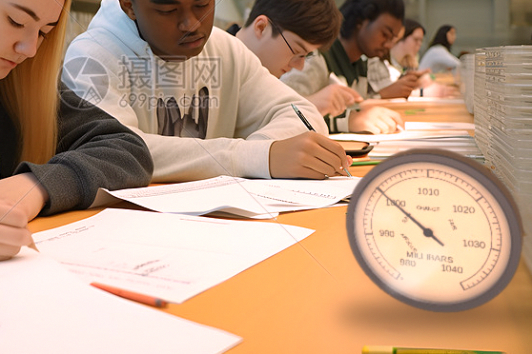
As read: {"value": 1000, "unit": "mbar"}
